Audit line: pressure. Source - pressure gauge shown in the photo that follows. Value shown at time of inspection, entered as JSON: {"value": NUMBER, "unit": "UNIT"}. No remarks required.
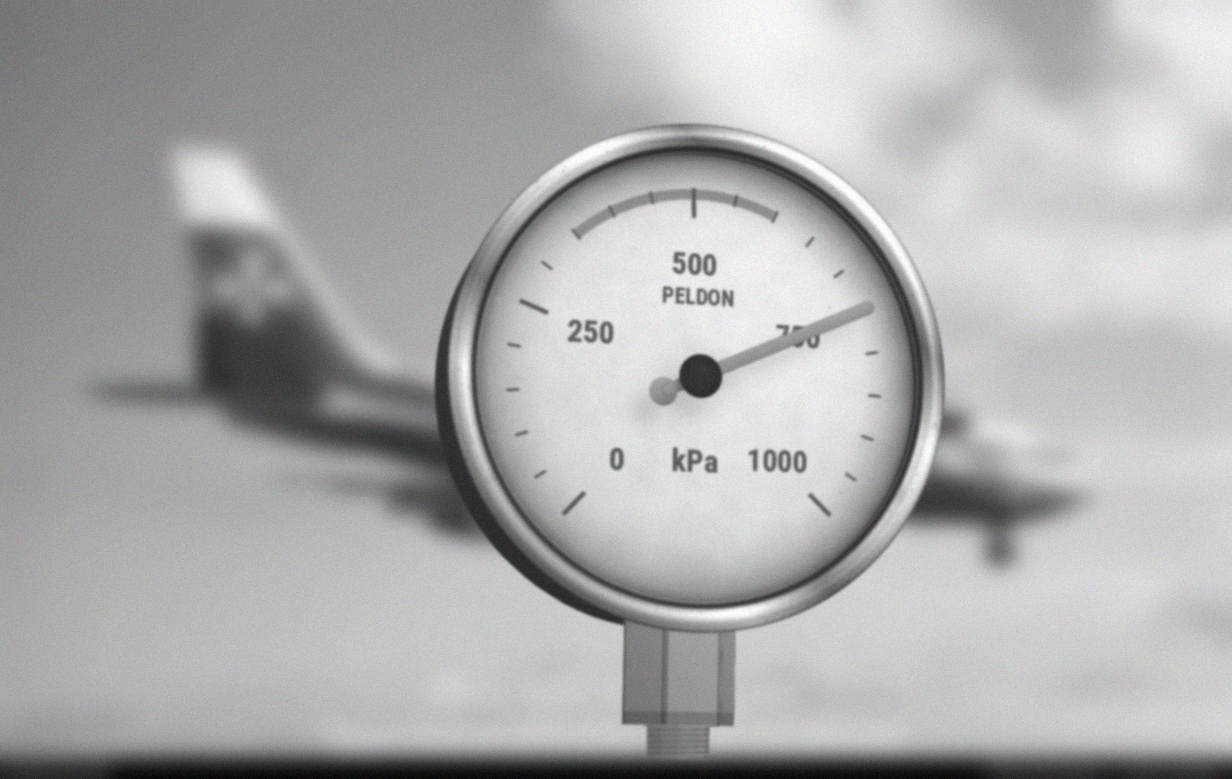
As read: {"value": 750, "unit": "kPa"}
